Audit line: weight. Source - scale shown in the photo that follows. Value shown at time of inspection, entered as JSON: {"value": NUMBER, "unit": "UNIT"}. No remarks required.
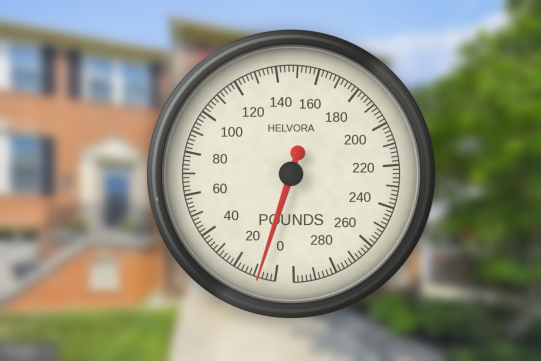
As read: {"value": 8, "unit": "lb"}
